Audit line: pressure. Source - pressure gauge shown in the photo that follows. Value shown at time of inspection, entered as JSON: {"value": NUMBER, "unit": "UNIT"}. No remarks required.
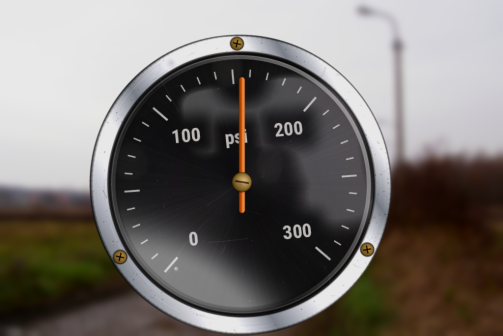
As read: {"value": 155, "unit": "psi"}
